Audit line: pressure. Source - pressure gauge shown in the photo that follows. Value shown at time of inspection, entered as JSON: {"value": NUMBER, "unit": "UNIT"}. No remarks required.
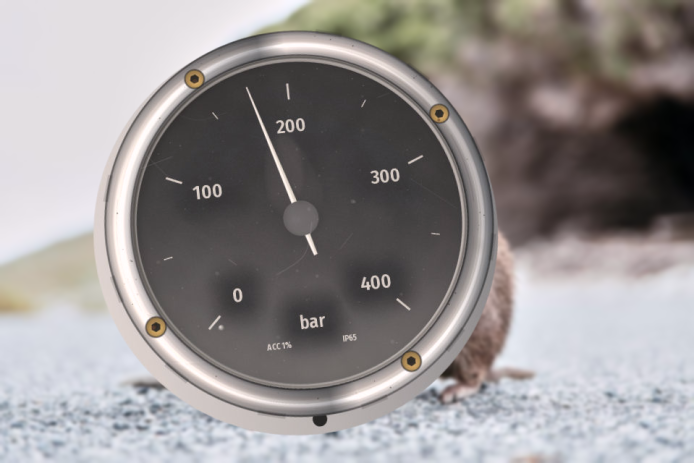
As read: {"value": 175, "unit": "bar"}
